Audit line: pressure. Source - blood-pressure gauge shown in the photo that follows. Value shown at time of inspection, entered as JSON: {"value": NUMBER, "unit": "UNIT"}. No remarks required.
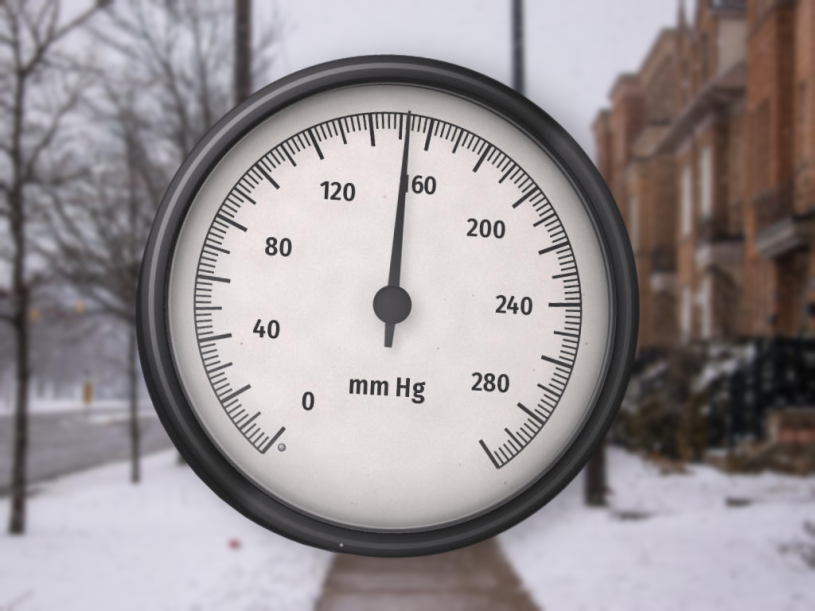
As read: {"value": 152, "unit": "mmHg"}
